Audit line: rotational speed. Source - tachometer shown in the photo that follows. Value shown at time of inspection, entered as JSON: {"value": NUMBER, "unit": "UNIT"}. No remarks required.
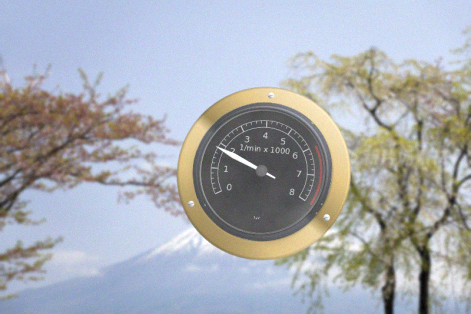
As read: {"value": 1800, "unit": "rpm"}
